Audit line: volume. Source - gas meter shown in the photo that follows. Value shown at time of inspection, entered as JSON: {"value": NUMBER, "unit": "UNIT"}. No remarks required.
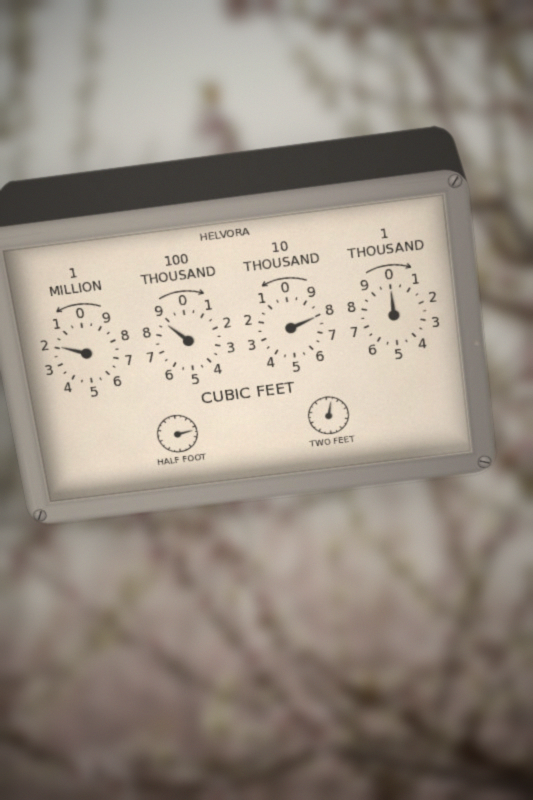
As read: {"value": 188000, "unit": "ft³"}
